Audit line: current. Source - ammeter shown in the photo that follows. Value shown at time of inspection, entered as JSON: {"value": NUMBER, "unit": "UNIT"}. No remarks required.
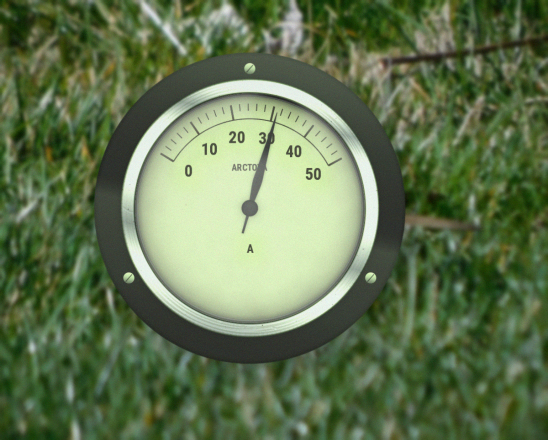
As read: {"value": 31, "unit": "A"}
